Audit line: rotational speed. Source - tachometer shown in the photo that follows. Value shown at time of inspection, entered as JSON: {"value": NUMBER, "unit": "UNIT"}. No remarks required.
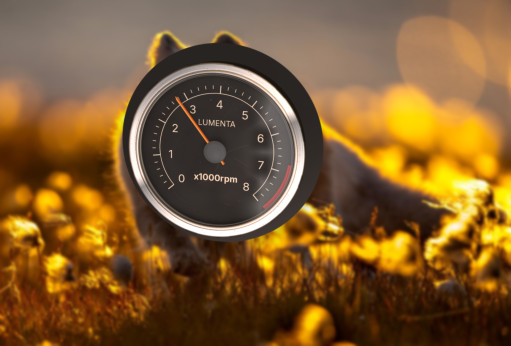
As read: {"value": 2800, "unit": "rpm"}
